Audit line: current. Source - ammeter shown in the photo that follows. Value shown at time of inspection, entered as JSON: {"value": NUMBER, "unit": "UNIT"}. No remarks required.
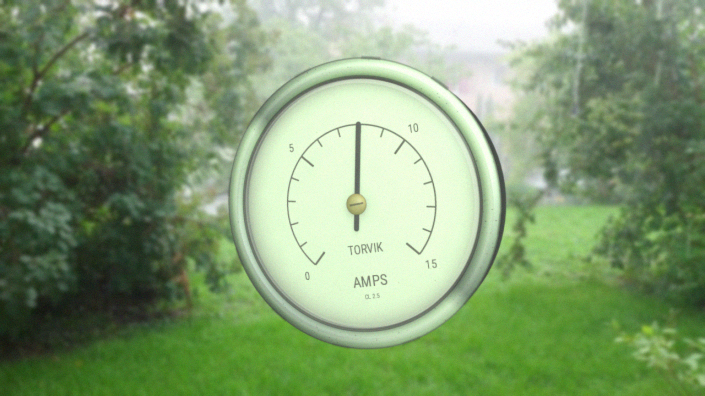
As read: {"value": 8, "unit": "A"}
